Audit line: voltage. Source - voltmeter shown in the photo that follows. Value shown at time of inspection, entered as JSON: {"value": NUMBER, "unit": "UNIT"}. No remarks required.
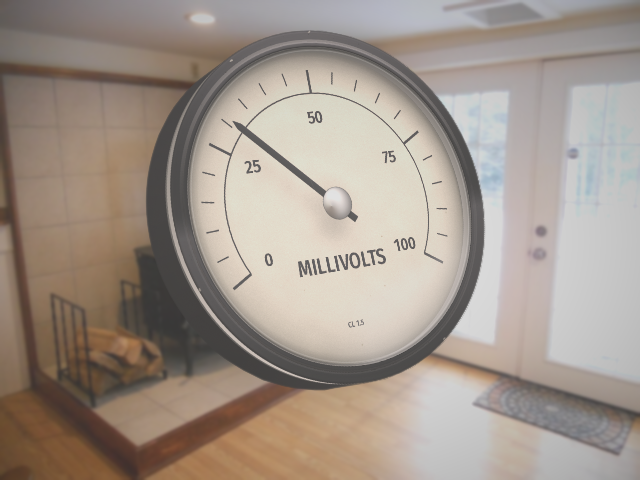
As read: {"value": 30, "unit": "mV"}
